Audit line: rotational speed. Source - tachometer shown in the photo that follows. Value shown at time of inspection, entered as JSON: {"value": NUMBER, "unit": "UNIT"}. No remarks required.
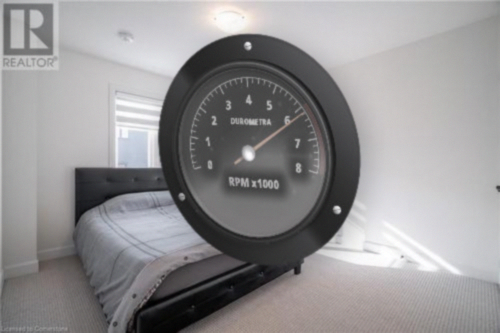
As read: {"value": 6200, "unit": "rpm"}
